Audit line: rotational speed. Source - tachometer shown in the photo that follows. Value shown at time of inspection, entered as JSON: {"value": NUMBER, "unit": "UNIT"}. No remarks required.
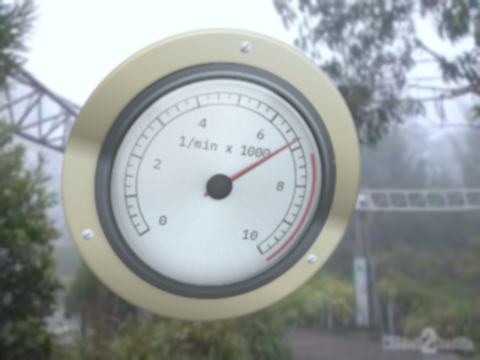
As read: {"value": 6750, "unit": "rpm"}
